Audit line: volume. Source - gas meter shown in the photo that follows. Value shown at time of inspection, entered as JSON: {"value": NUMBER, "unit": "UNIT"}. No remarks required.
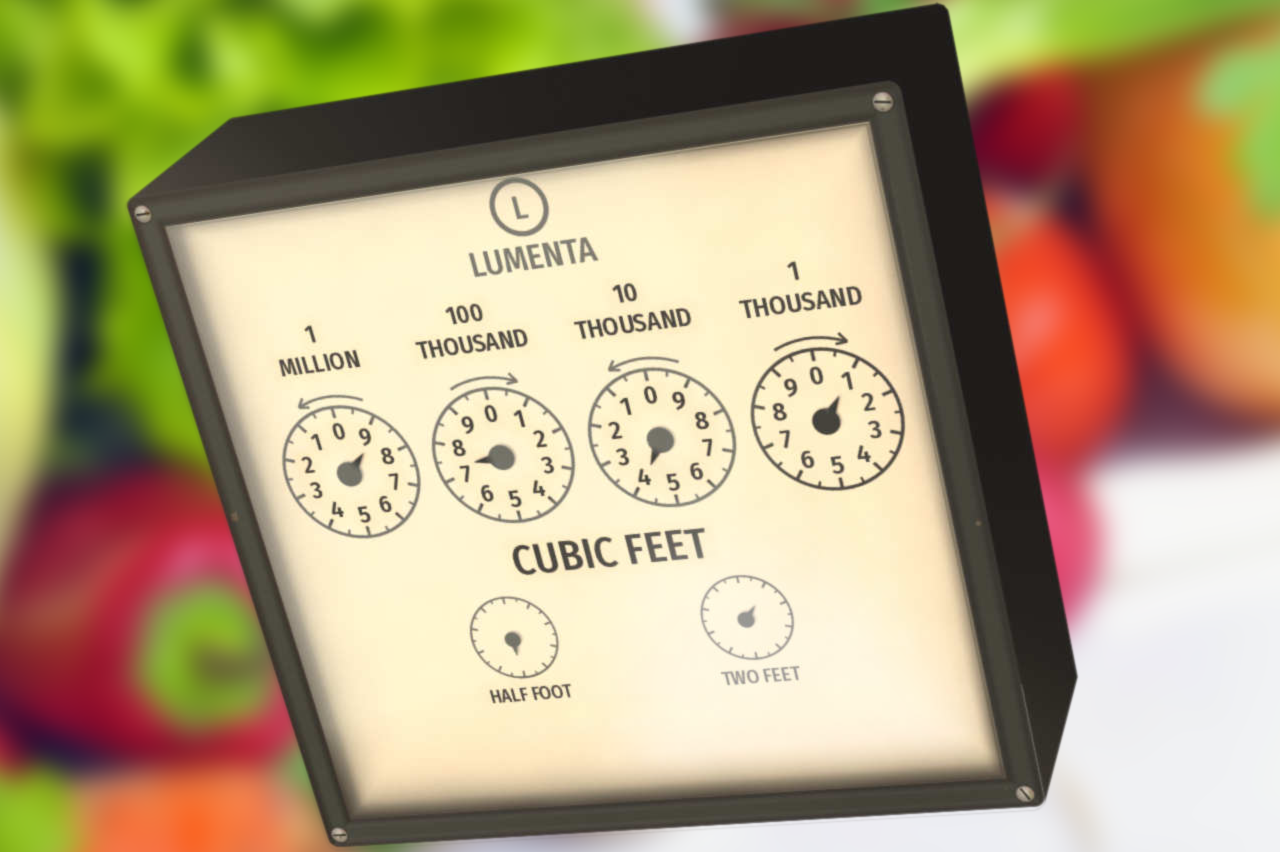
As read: {"value": 874100, "unit": "ft³"}
